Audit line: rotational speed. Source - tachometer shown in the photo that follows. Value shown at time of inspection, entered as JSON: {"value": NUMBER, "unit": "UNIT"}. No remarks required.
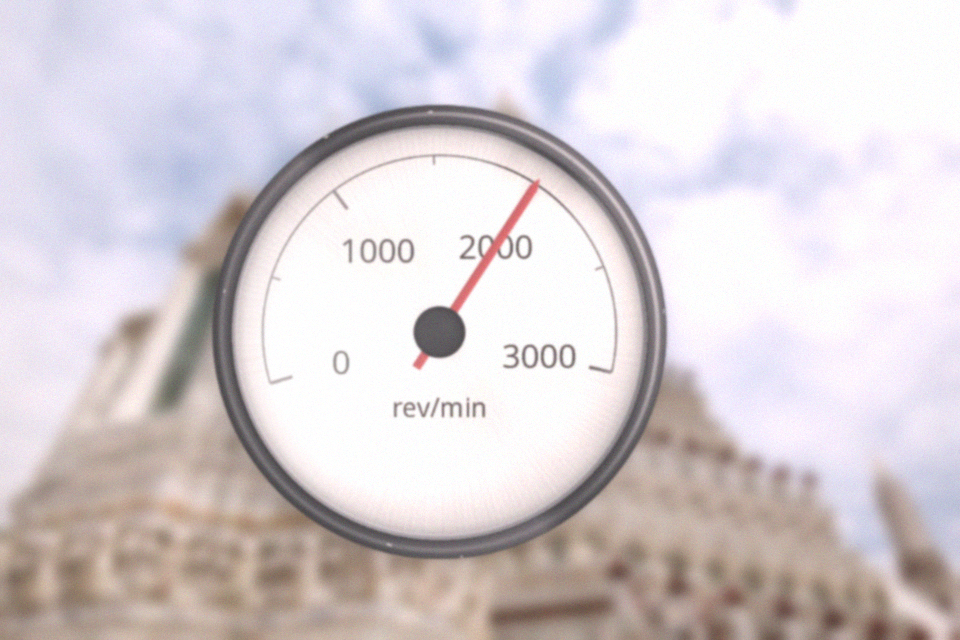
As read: {"value": 2000, "unit": "rpm"}
